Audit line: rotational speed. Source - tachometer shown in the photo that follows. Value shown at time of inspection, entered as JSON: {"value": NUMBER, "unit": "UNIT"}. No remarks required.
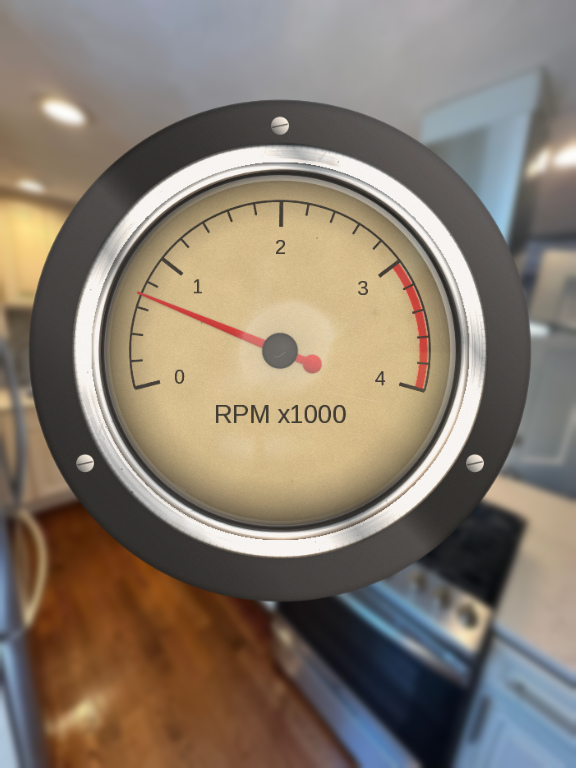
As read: {"value": 700, "unit": "rpm"}
